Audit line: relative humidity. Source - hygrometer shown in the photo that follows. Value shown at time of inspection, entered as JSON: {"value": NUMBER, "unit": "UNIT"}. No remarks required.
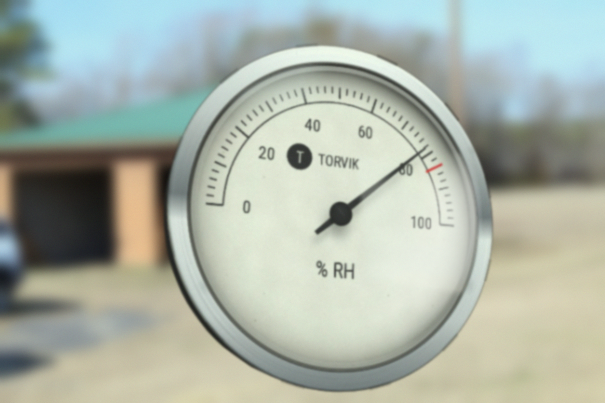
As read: {"value": 78, "unit": "%"}
